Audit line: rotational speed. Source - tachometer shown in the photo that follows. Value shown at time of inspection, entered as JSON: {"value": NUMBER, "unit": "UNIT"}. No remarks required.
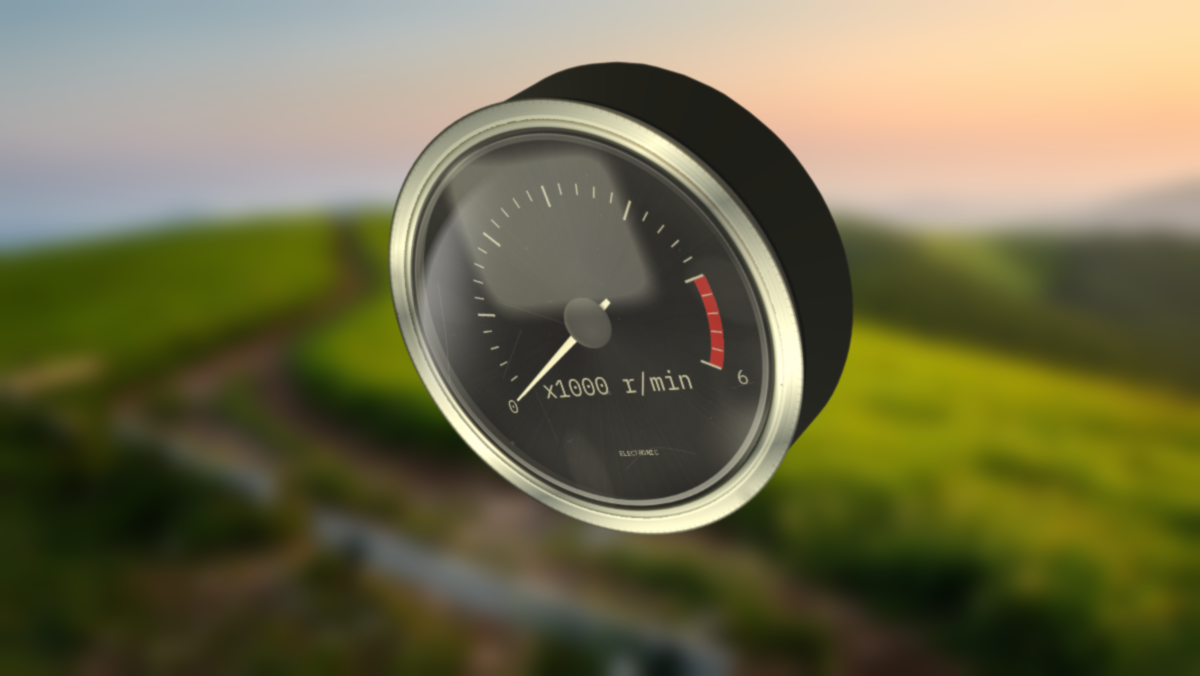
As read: {"value": 0, "unit": "rpm"}
